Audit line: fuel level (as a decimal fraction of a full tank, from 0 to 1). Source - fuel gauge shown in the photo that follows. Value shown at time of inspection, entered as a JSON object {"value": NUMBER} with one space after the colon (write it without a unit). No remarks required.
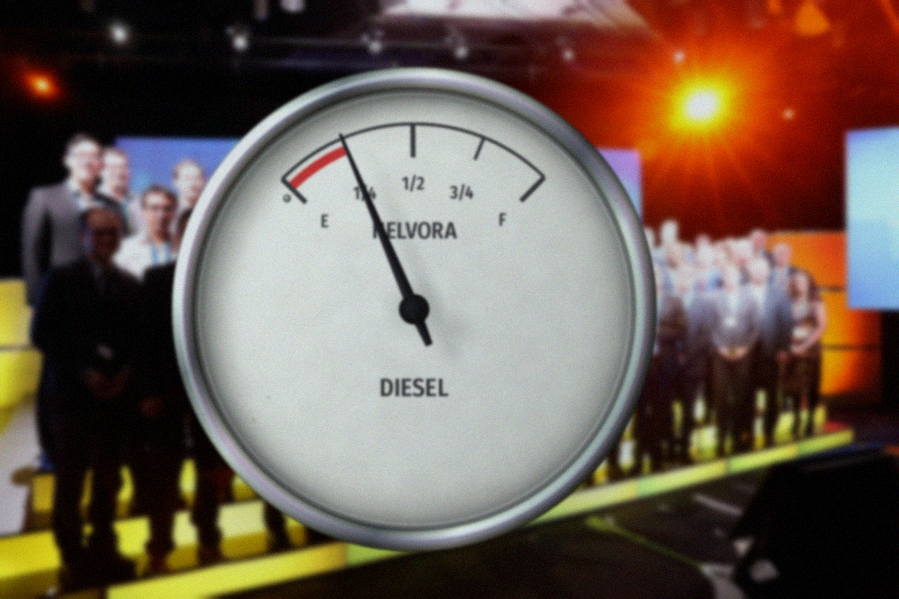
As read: {"value": 0.25}
